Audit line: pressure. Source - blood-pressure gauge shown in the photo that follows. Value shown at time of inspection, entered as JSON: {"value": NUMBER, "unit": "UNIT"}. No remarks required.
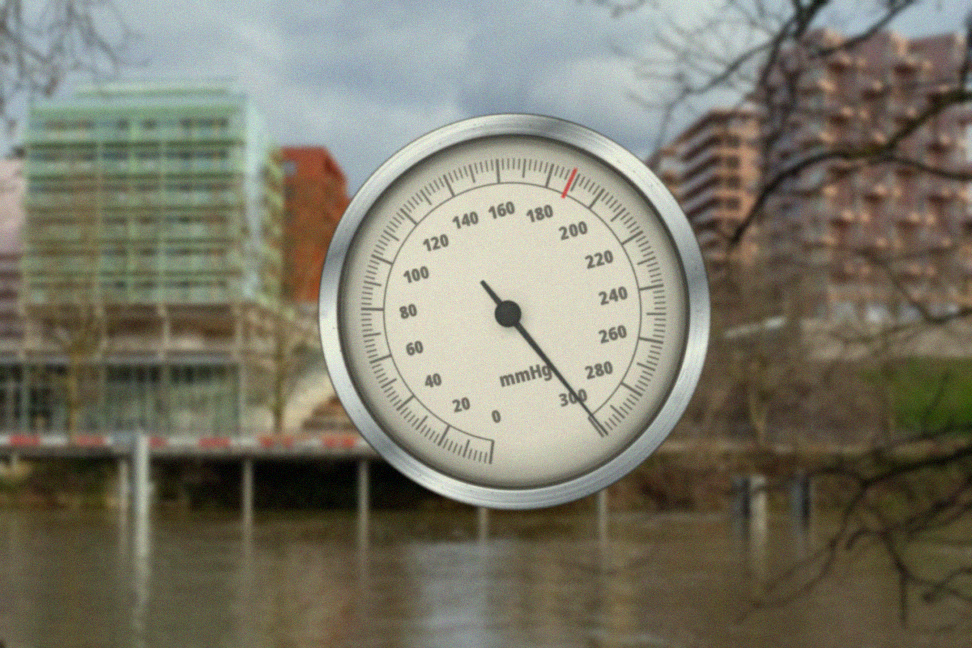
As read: {"value": 298, "unit": "mmHg"}
